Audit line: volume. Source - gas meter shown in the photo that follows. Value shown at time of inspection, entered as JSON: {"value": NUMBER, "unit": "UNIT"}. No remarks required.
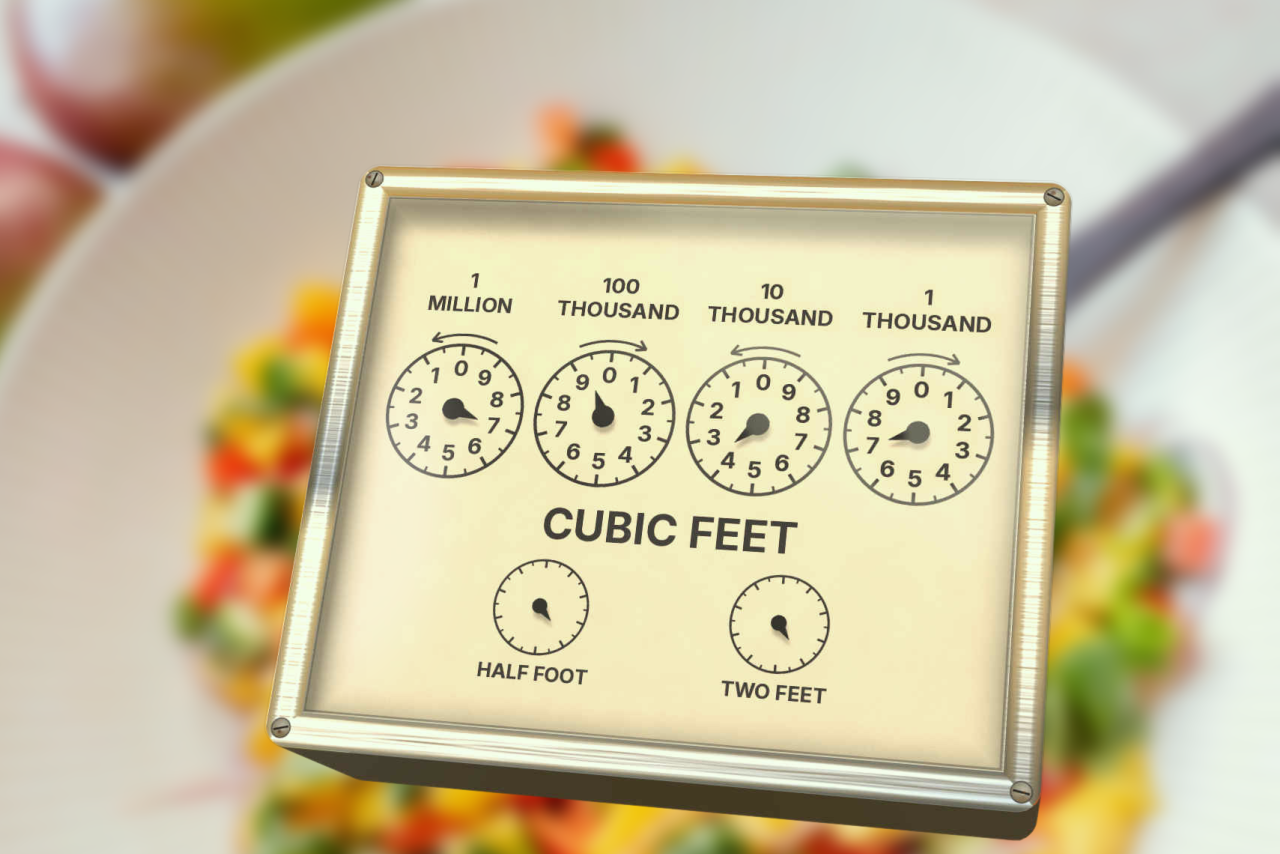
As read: {"value": 693700, "unit": "ft³"}
